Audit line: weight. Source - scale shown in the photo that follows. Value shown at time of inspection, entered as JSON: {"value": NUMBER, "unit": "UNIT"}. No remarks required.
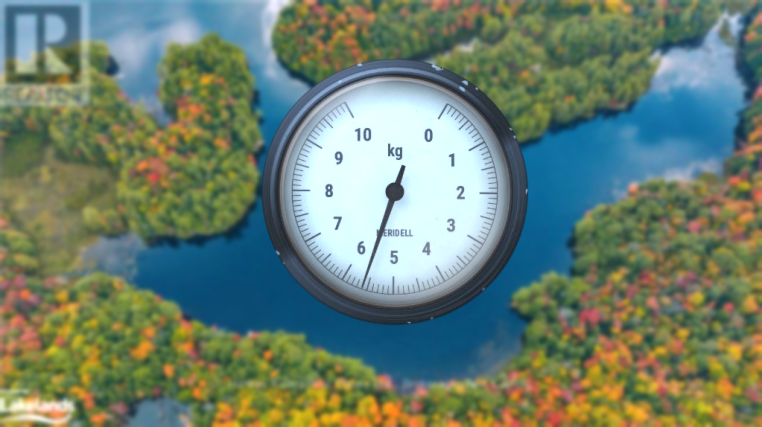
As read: {"value": 5.6, "unit": "kg"}
